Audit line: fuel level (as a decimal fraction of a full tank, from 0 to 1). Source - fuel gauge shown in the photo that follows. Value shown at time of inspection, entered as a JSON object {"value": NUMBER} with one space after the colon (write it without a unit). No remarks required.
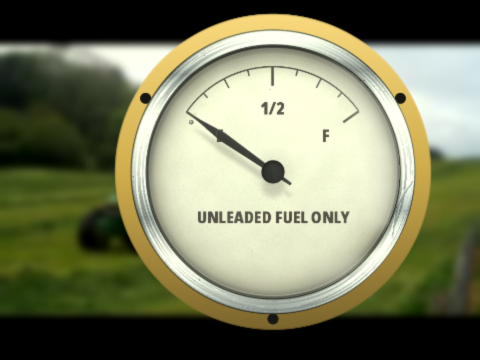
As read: {"value": 0}
